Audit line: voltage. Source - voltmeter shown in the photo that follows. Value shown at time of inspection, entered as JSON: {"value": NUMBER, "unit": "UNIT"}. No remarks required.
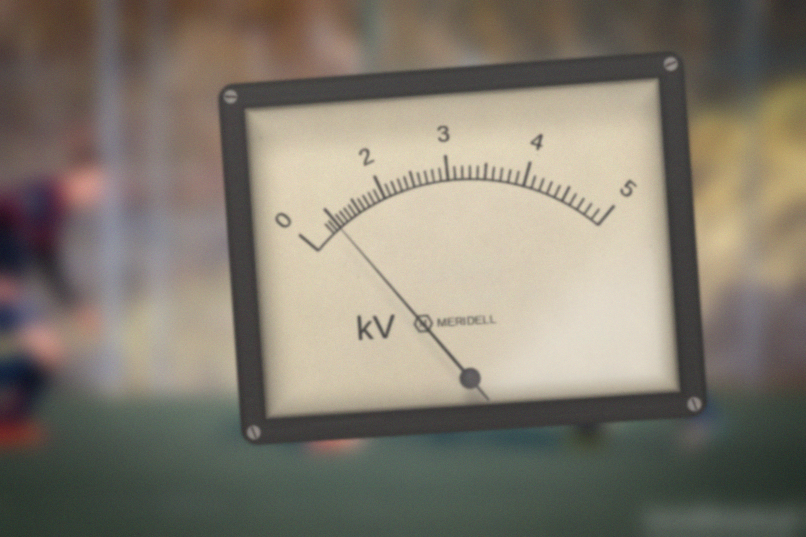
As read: {"value": 1, "unit": "kV"}
